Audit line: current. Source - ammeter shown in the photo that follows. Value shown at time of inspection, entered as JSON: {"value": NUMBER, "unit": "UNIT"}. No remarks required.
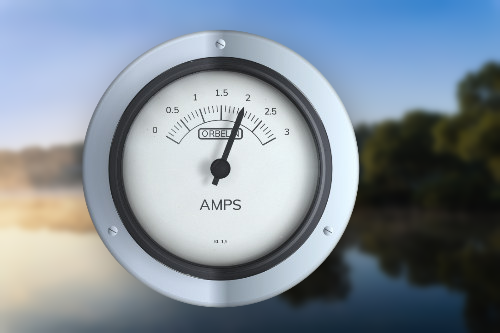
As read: {"value": 2, "unit": "A"}
